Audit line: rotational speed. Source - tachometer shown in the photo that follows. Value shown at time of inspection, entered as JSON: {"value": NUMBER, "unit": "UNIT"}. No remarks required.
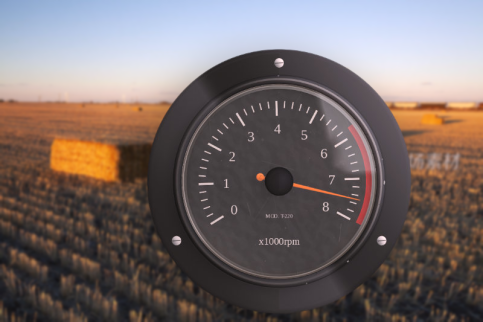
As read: {"value": 7500, "unit": "rpm"}
